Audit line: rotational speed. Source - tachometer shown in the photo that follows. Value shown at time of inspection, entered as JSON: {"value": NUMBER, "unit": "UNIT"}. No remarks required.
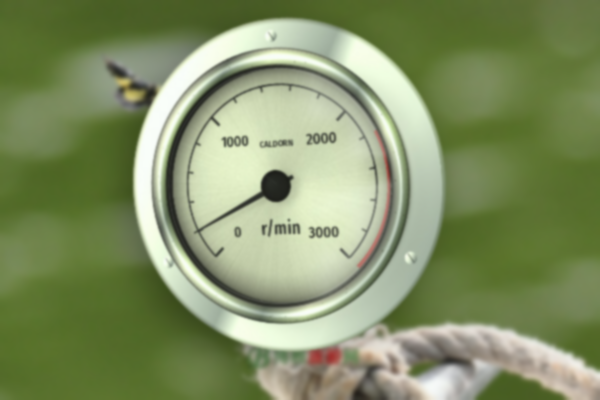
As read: {"value": 200, "unit": "rpm"}
